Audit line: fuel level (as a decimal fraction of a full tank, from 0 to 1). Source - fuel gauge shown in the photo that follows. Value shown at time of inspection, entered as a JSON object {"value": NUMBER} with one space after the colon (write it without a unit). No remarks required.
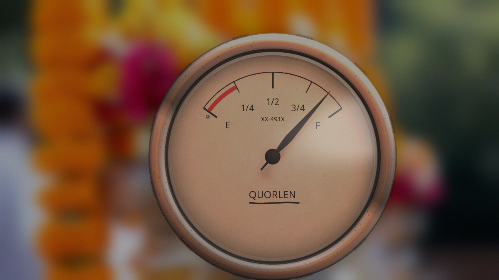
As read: {"value": 0.875}
